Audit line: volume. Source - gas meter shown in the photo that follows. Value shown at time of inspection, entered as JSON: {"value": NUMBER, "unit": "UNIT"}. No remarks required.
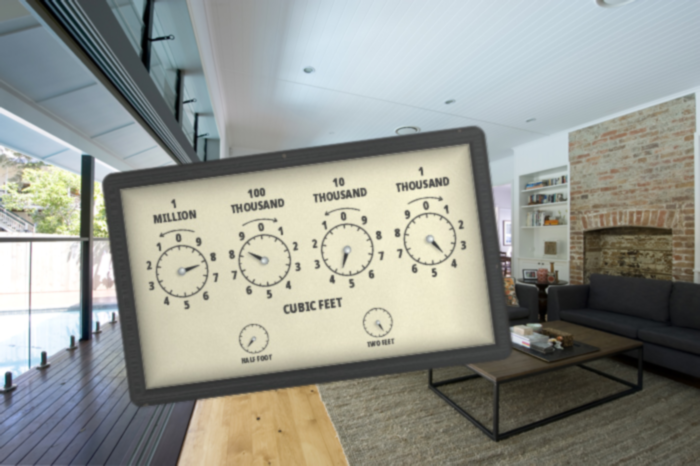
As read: {"value": 784400, "unit": "ft³"}
